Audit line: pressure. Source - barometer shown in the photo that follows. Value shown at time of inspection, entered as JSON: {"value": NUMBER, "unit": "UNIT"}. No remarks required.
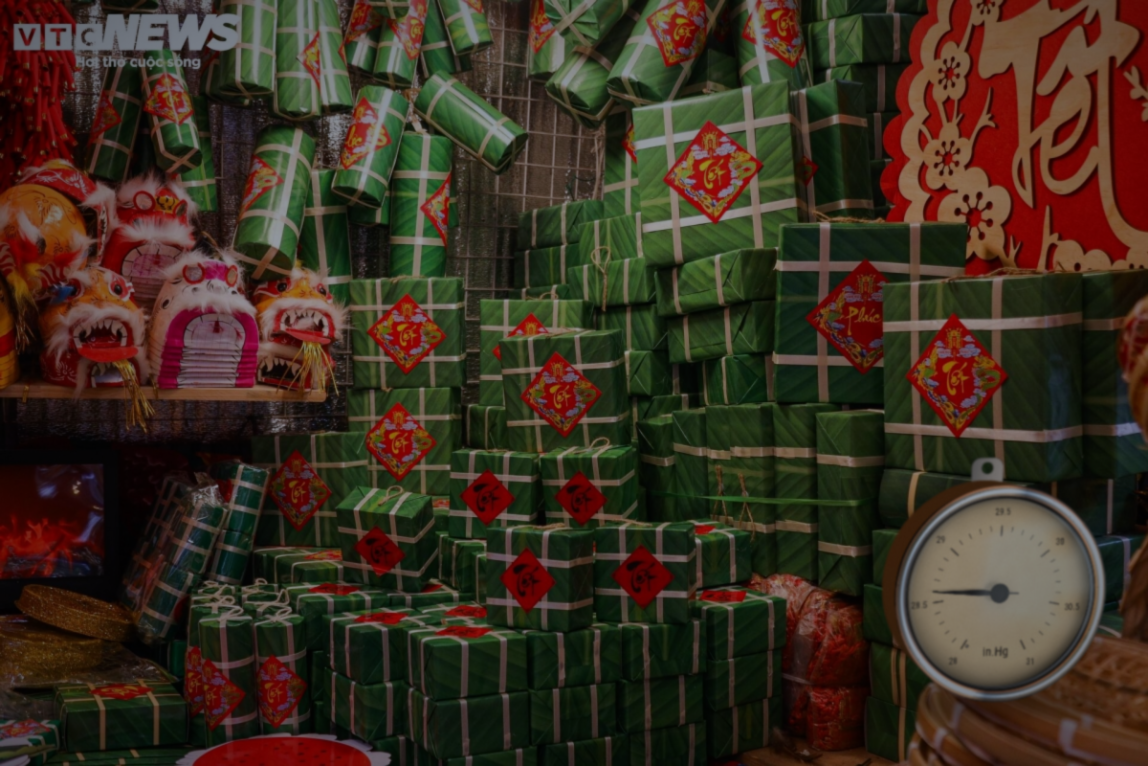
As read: {"value": 28.6, "unit": "inHg"}
